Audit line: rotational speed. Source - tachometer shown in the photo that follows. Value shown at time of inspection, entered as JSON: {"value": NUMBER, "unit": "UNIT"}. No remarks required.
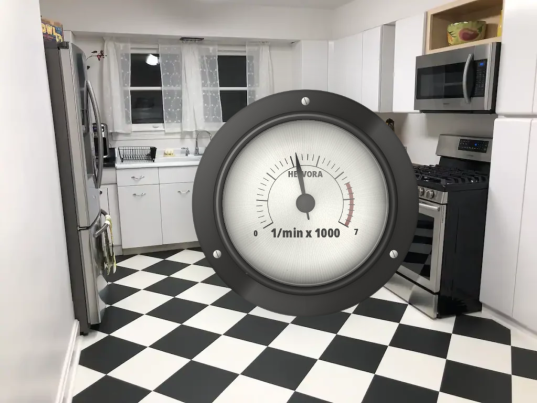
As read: {"value": 3200, "unit": "rpm"}
